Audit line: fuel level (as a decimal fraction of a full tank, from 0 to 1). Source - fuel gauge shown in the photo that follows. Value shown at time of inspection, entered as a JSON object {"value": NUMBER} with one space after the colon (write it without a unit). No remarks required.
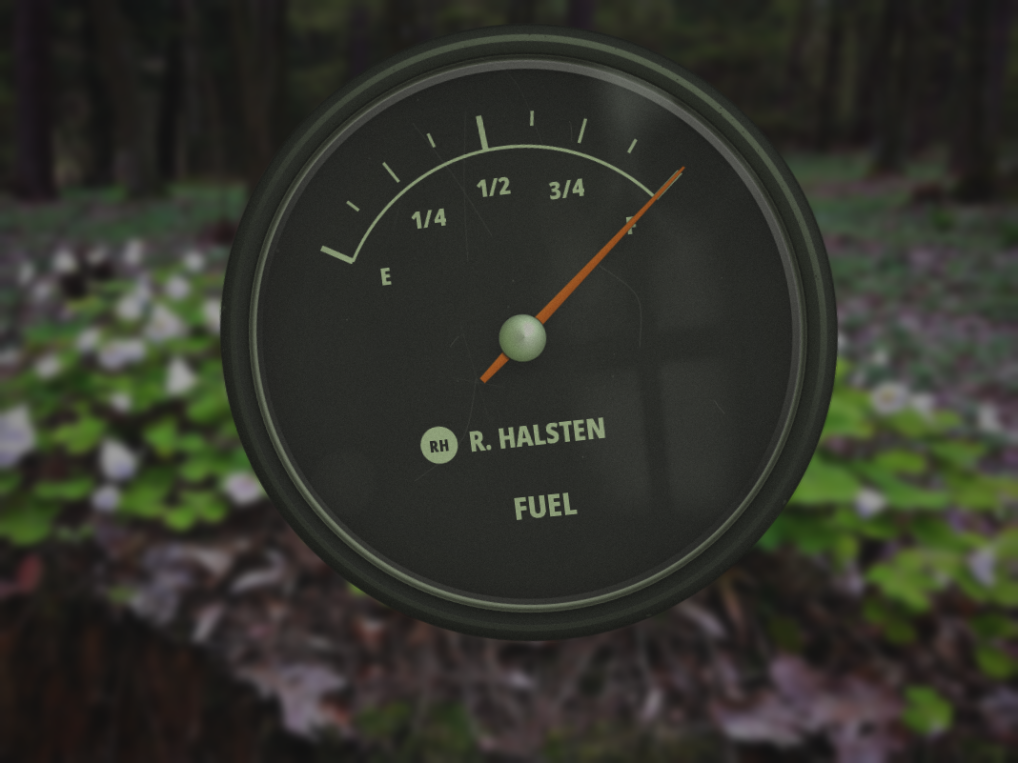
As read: {"value": 1}
